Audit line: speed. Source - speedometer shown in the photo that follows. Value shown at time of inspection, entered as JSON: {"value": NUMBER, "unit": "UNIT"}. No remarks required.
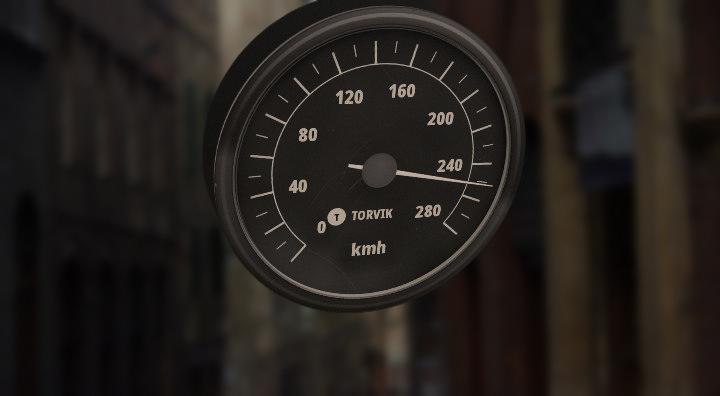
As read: {"value": 250, "unit": "km/h"}
